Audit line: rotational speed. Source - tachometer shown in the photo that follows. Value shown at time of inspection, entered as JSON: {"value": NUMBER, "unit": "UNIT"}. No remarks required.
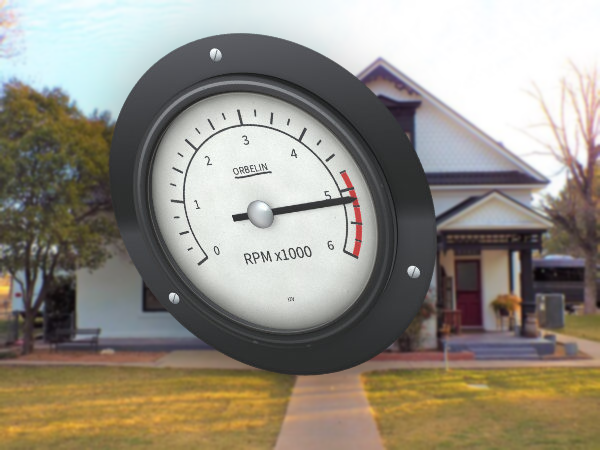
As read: {"value": 5125, "unit": "rpm"}
